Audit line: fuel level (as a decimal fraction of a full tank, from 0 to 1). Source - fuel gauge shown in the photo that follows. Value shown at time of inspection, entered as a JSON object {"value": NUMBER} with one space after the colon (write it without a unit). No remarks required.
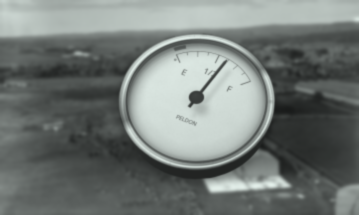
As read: {"value": 0.625}
